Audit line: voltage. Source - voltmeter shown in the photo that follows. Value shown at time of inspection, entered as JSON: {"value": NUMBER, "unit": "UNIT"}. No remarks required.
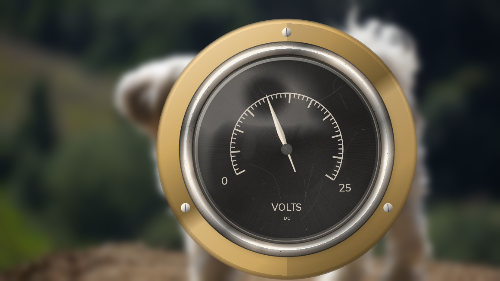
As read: {"value": 10, "unit": "V"}
